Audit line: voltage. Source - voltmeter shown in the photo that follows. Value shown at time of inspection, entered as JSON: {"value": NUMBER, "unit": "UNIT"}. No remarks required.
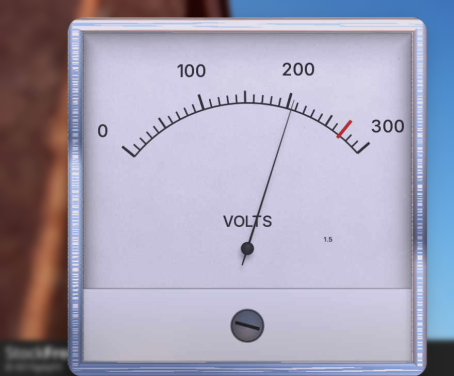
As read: {"value": 205, "unit": "V"}
